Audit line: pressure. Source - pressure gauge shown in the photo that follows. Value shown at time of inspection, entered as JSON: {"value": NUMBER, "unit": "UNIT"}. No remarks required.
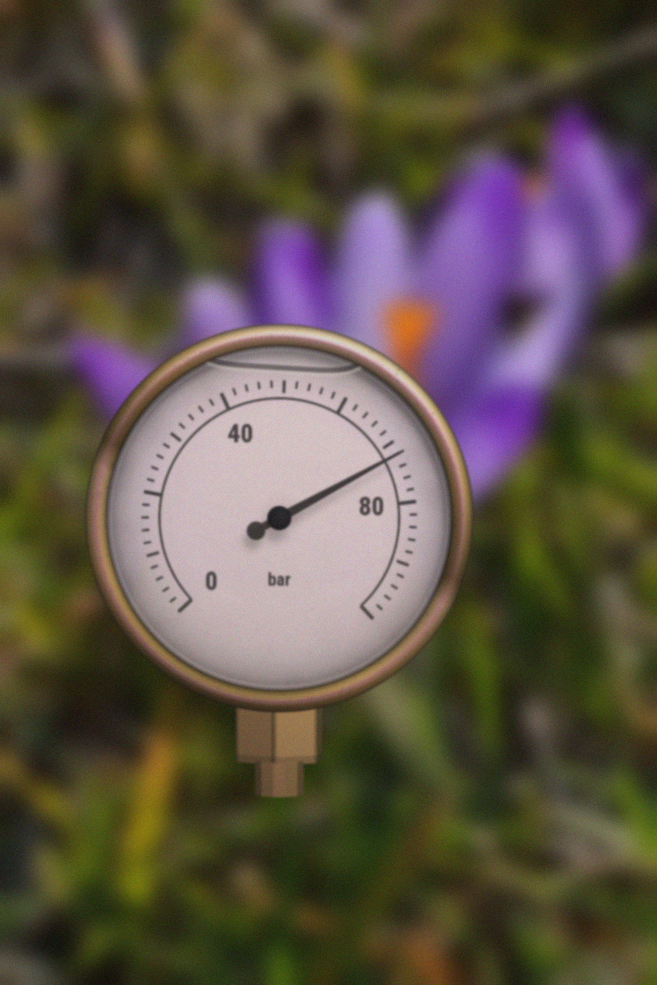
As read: {"value": 72, "unit": "bar"}
